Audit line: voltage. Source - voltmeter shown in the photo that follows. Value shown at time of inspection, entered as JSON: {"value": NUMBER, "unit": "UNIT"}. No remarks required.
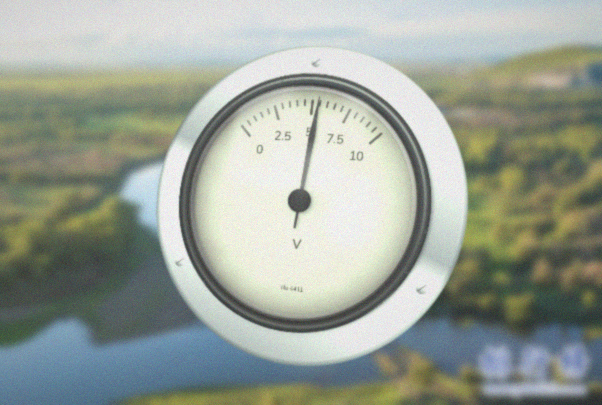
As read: {"value": 5.5, "unit": "V"}
